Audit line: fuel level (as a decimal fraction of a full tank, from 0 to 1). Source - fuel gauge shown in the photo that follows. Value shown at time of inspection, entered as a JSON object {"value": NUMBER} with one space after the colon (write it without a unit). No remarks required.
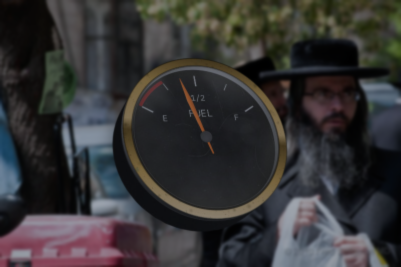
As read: {"value": 0.375}
